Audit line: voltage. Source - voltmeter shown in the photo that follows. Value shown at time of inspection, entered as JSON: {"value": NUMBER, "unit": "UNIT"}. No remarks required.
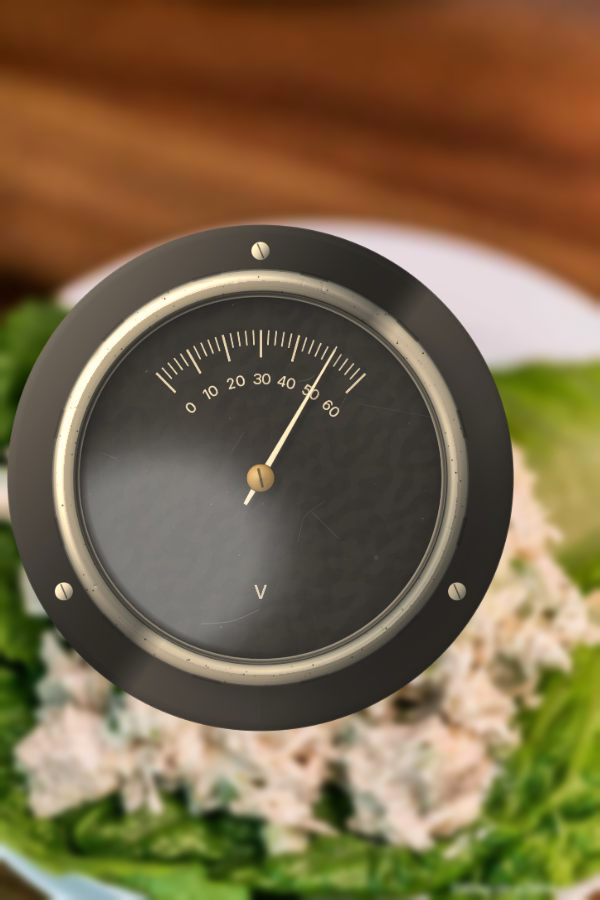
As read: {"value": 50, "unit": "V"}
